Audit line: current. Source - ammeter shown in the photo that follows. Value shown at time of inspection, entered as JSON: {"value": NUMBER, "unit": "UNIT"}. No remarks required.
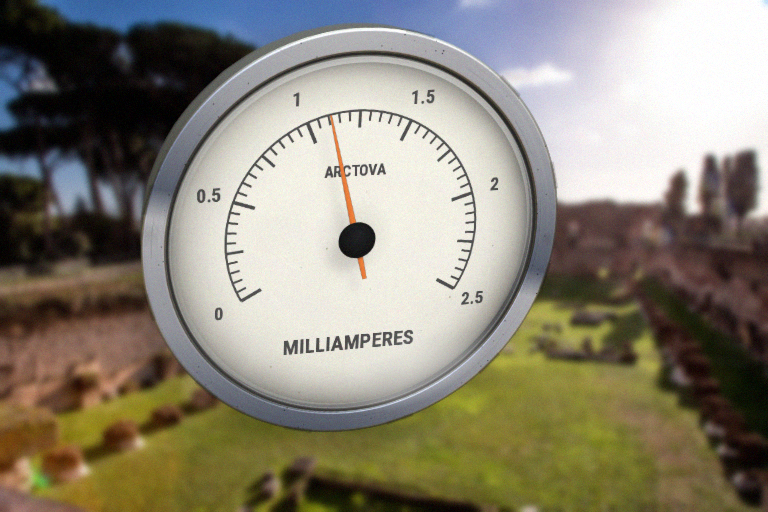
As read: {"value": 1.1, "unit": "mA"}
